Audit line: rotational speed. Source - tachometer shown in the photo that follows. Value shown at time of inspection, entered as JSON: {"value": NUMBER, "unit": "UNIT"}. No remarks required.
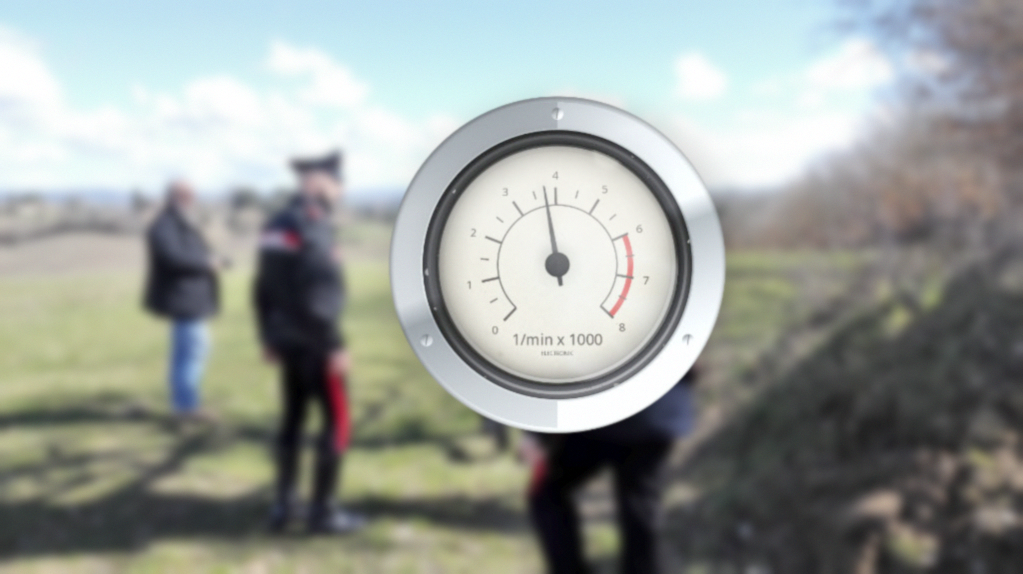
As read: {"value": 3750, "unit": "rpm"}
